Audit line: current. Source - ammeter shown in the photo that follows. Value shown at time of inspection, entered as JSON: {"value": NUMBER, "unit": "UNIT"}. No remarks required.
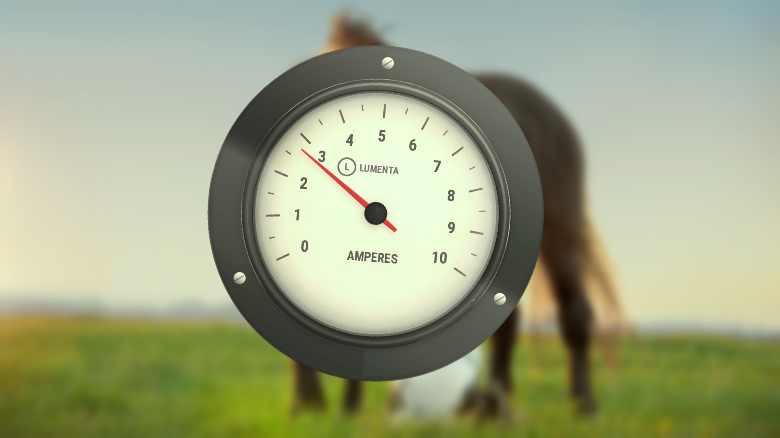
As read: {"value": 2.75, "unit": "A"}
